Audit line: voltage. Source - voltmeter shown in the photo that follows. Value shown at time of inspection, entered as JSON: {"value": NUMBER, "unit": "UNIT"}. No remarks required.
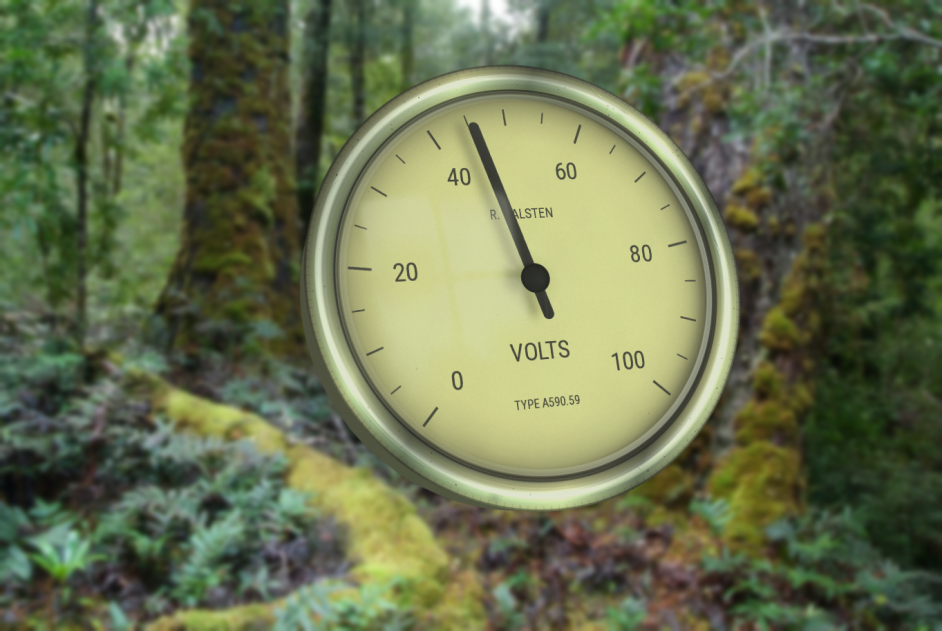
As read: {"value": 45, "unit": "V"}
